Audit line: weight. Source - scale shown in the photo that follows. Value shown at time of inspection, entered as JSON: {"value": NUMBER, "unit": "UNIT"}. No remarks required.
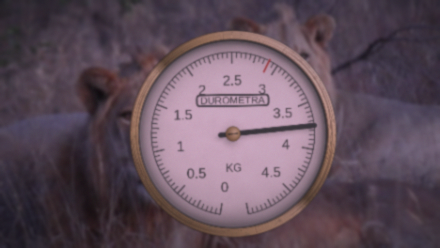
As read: {"value": 3.75, "unit": "kg"}
